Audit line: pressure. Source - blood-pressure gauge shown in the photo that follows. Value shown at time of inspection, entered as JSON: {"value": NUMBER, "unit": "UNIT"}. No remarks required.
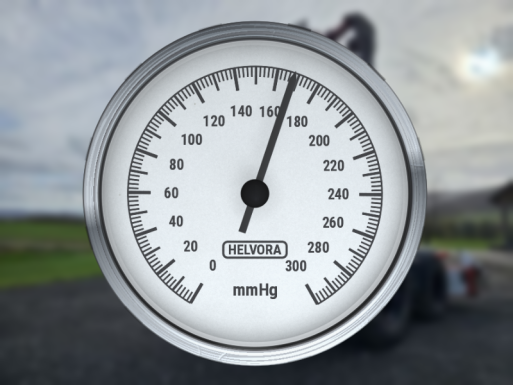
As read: {"value": 168, "unit": "mmHg"}
